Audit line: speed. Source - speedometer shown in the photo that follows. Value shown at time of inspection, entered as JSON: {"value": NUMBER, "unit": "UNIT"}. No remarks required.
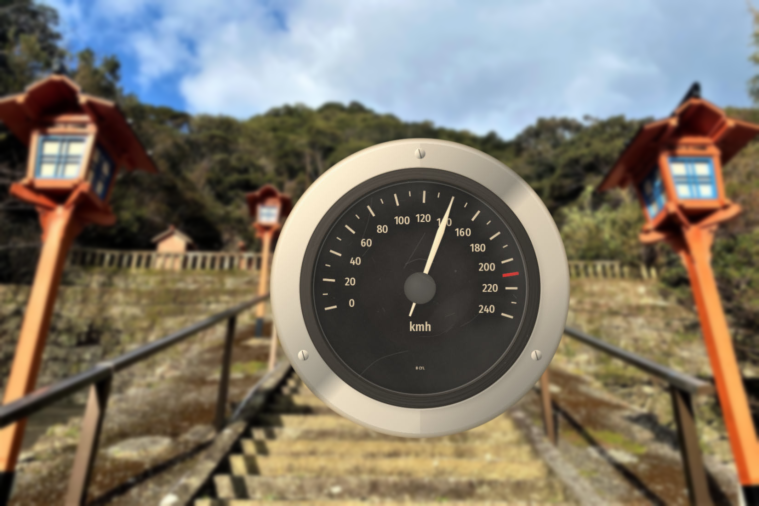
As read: {"value": 140, "unit": "km/h"}
